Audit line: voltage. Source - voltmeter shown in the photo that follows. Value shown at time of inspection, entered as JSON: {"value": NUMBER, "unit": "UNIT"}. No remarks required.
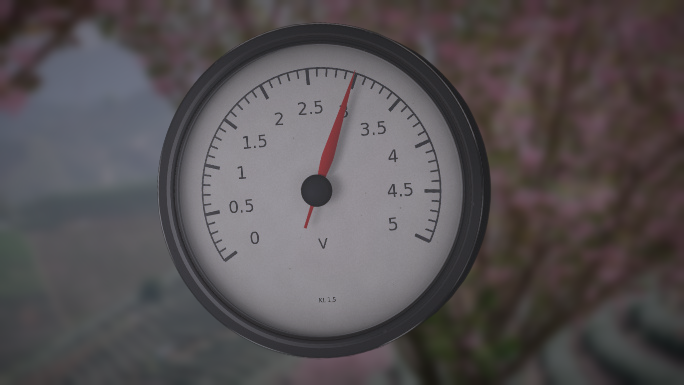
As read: {"value": 3, "unit": "V"}
